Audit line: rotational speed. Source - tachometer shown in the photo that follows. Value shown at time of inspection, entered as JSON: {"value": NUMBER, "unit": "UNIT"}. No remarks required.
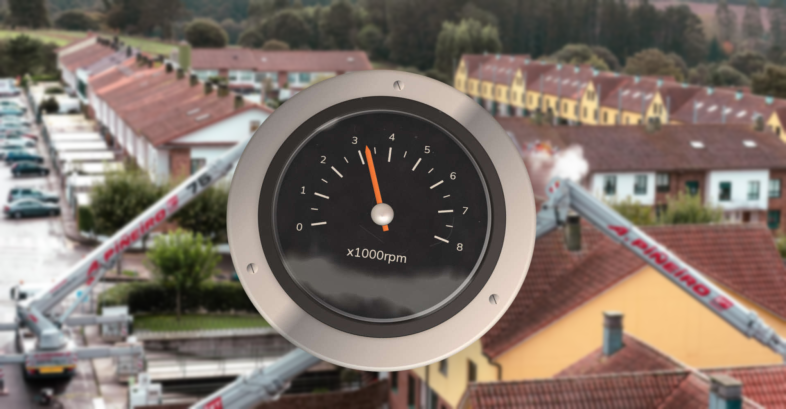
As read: {"value": 3250, "unit": "rpm"}
